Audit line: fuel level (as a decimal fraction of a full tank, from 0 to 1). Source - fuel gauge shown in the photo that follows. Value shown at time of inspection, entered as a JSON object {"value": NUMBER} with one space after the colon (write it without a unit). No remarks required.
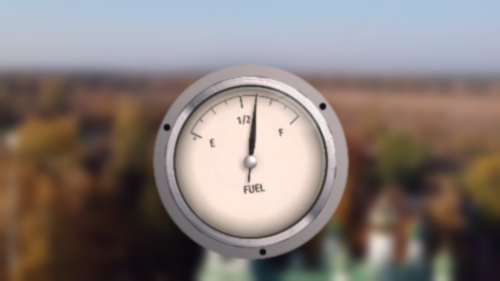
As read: {"value": 0.625}
